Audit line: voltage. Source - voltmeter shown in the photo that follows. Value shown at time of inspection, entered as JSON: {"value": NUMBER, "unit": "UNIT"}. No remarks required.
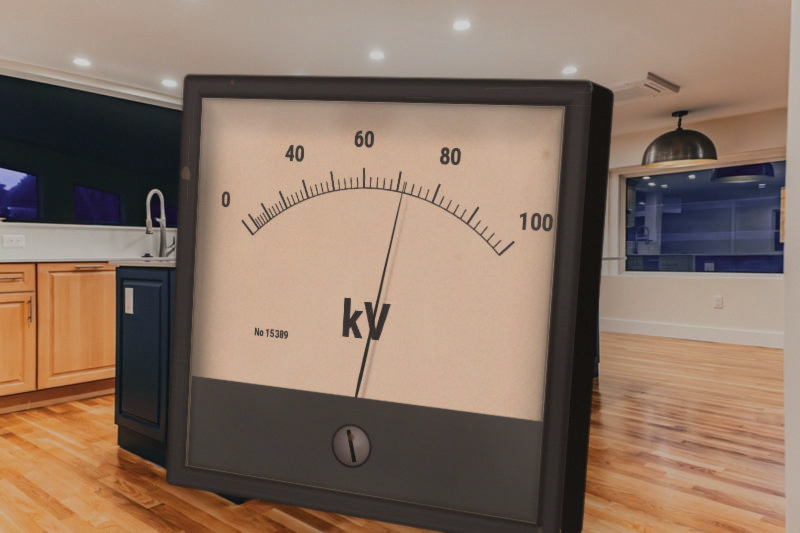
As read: {"value": 72, "unit": "kV"}
